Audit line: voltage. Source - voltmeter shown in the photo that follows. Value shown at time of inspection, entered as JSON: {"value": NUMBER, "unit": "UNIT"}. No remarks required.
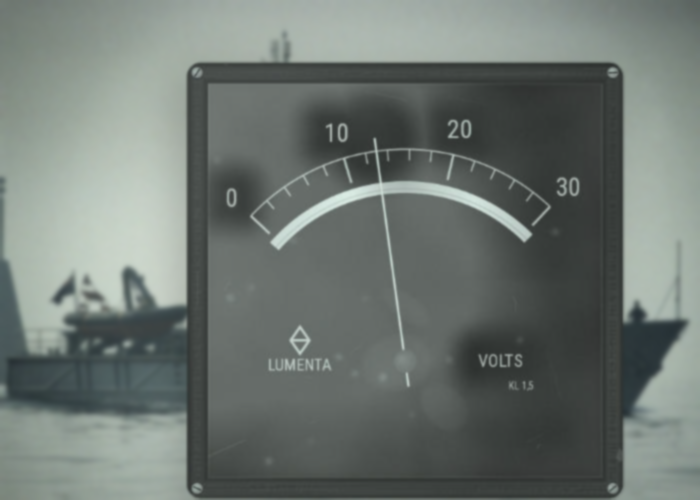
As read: {"value": 13, "unit": "V"}
